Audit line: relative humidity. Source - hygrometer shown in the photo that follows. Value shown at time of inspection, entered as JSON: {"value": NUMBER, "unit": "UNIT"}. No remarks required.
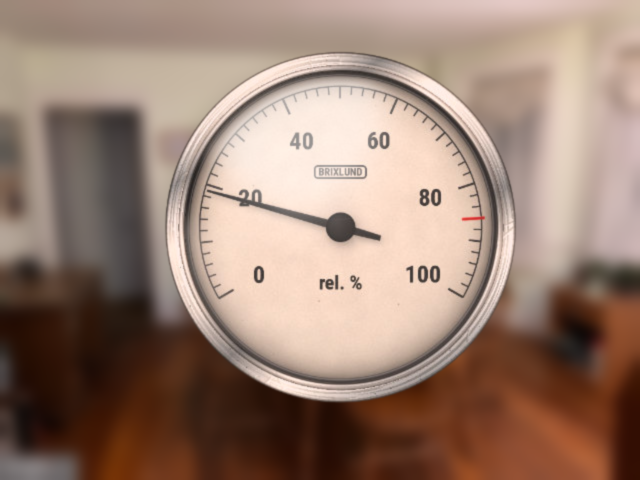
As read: {"value": 19, "unit": "%"}
